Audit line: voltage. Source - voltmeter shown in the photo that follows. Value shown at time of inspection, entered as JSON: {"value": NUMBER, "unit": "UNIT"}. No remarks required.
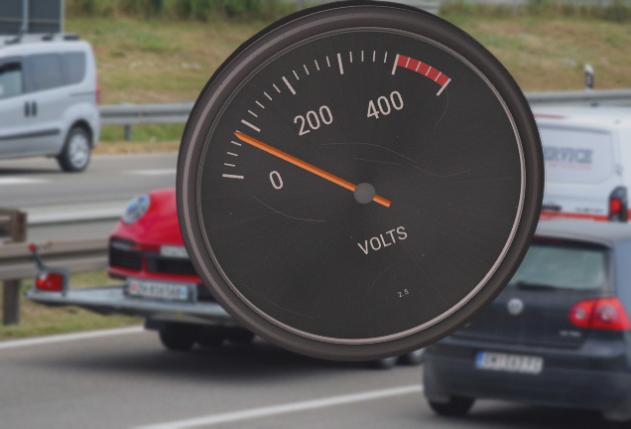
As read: {"value": 80, "unit": "V"}
